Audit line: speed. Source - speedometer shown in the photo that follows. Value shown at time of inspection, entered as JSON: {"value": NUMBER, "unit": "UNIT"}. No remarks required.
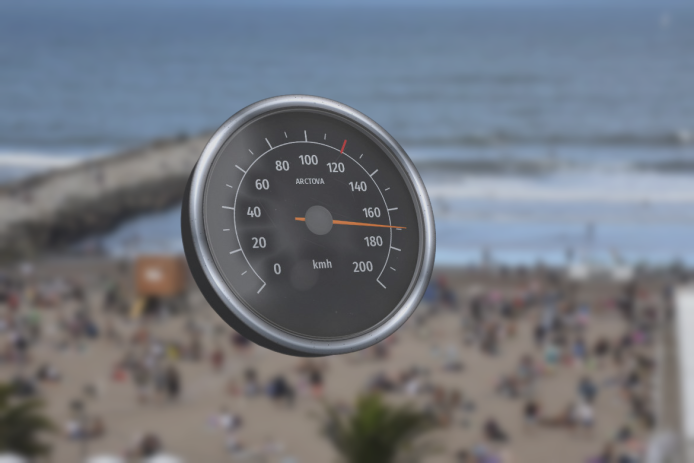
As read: {"value": 170, "unit": "km/h"}
